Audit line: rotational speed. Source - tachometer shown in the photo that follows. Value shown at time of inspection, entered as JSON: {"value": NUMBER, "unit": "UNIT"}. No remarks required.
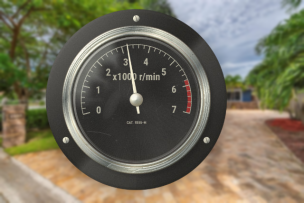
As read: {"value": 3200, "unit": "rpm"}
